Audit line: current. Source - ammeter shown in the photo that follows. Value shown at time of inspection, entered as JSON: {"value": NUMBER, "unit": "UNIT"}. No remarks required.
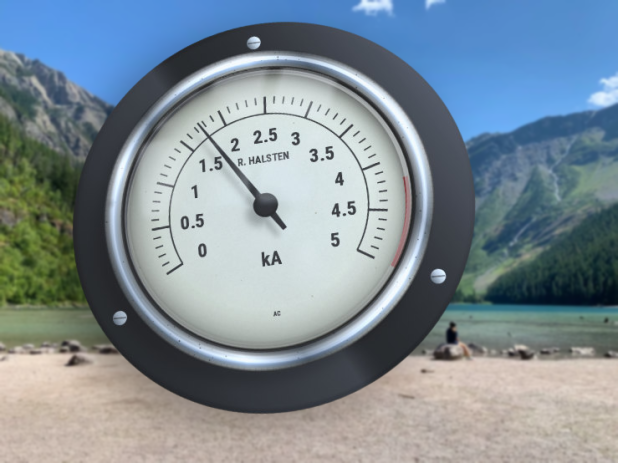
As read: {"value": 1.75, "unit": "kA"}
